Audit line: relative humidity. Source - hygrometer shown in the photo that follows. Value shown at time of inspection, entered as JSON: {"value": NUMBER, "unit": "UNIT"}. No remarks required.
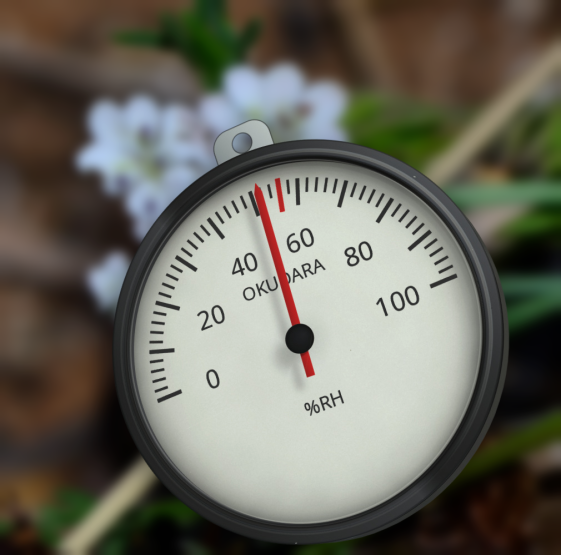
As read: {"value": 52, "unit": "%"}
